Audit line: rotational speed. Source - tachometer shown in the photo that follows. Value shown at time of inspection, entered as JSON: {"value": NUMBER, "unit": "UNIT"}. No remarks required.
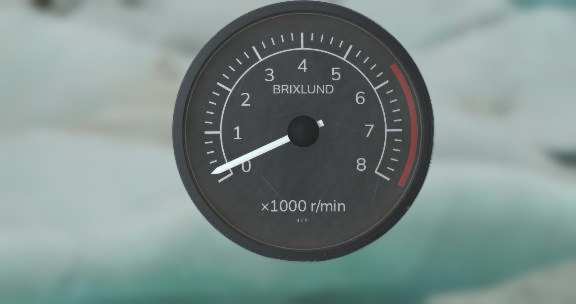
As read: {"value": 200, "unit": "rpm"}
